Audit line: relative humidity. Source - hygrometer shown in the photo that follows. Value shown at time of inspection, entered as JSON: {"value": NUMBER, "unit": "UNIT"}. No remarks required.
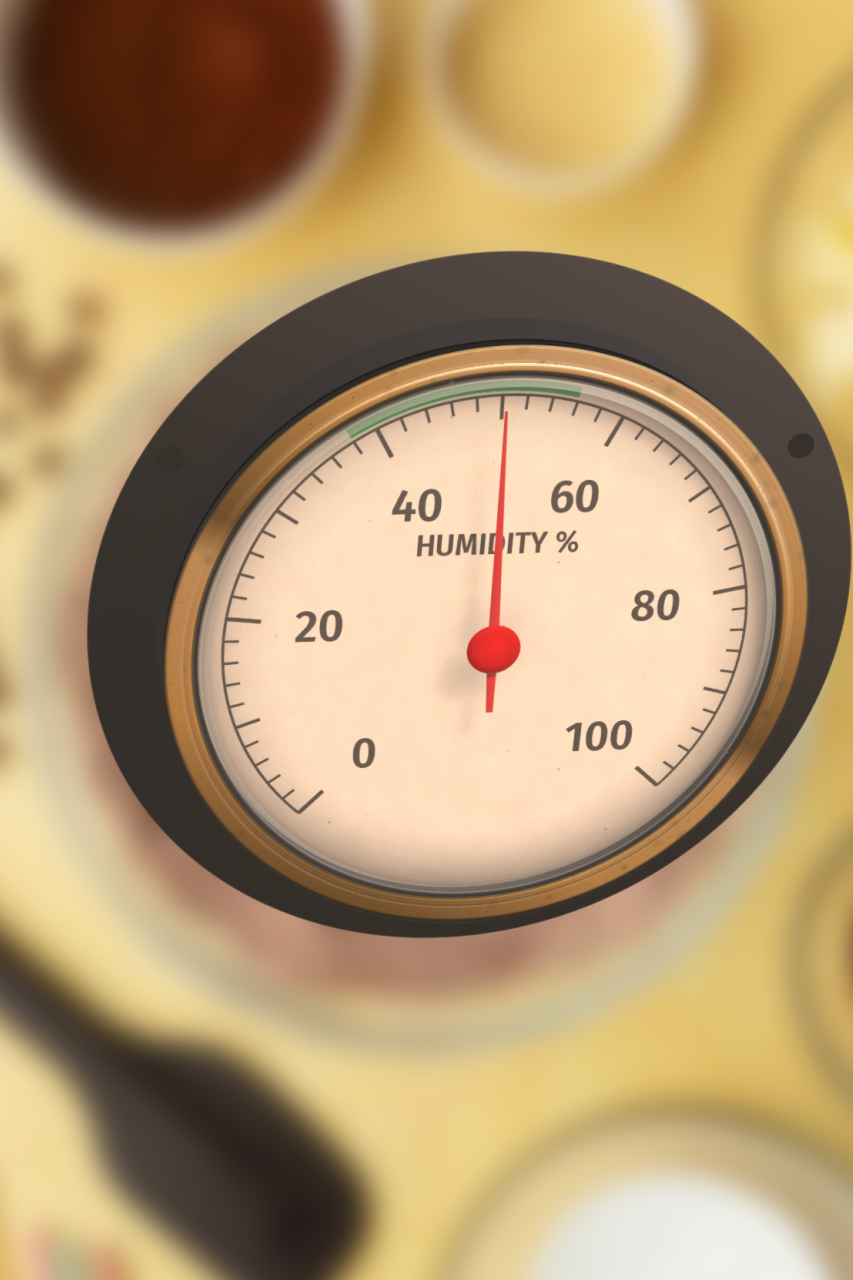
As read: {"value": 50, "unit": "%"}
